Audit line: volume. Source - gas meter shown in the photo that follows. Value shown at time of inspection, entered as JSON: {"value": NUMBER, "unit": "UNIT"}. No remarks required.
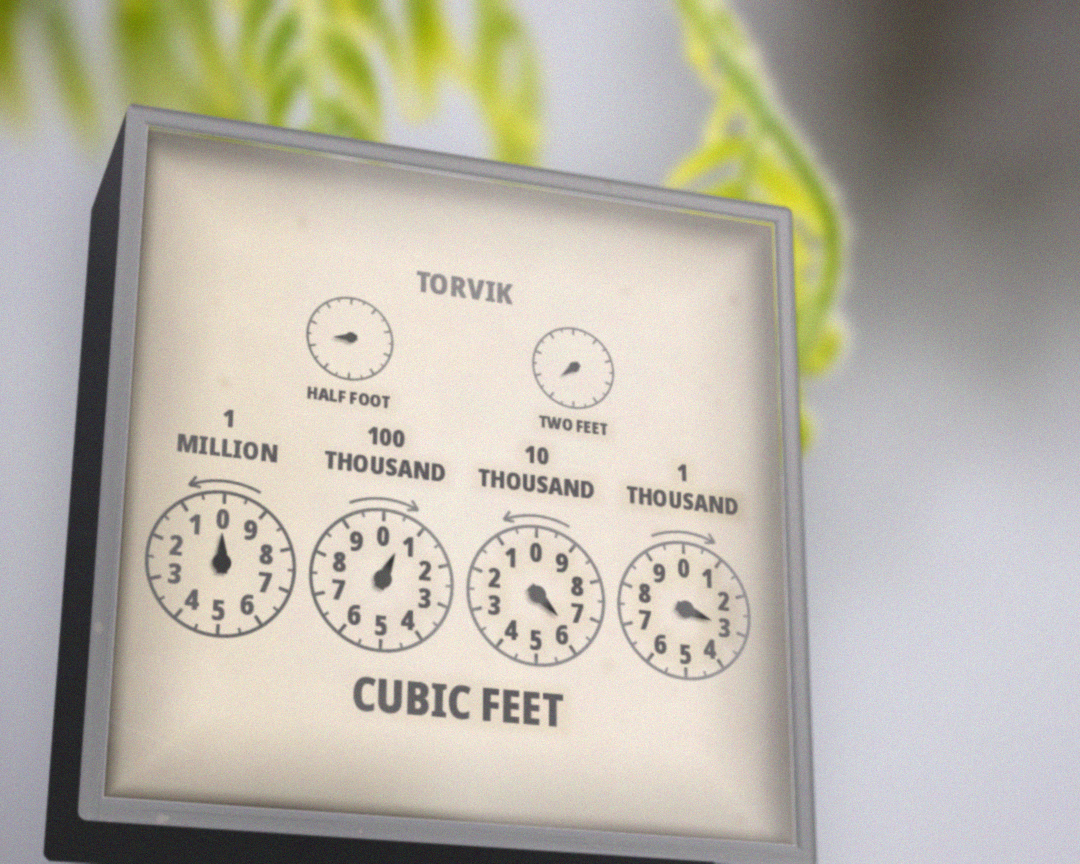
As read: {"value": 6300, "unit": "ft³"}
